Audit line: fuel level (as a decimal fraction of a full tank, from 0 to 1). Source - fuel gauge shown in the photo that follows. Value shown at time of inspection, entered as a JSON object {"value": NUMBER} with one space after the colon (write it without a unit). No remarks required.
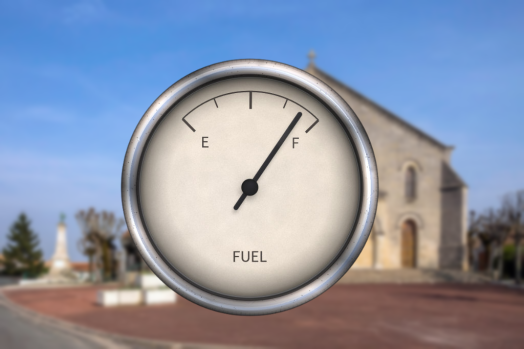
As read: {"value": 0.875}
